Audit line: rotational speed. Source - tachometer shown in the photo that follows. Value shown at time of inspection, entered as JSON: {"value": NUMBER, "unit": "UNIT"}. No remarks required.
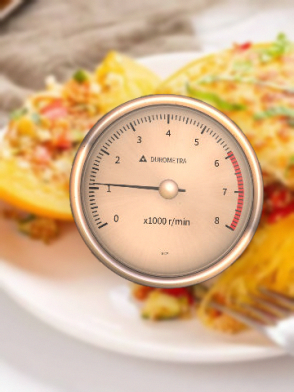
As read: {"value": 1100, "unit": "rpm"}
